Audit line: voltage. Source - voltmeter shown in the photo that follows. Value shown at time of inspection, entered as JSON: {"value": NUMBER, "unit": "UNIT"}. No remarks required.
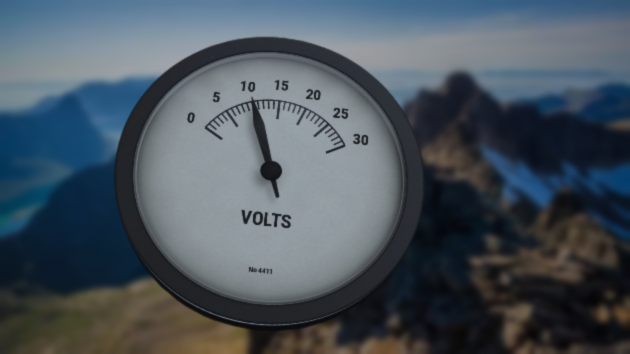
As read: {"value": 10, "unit": "V"}
